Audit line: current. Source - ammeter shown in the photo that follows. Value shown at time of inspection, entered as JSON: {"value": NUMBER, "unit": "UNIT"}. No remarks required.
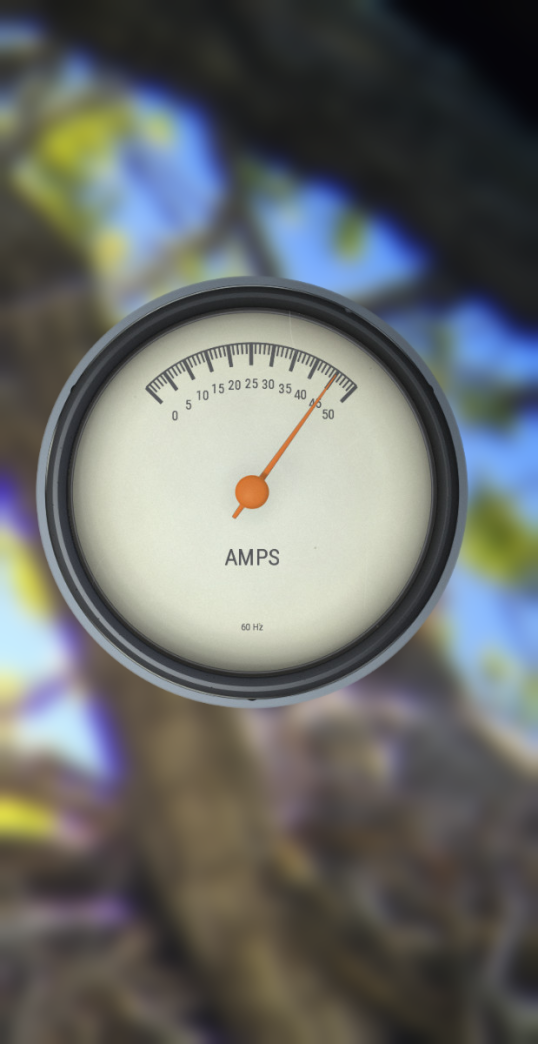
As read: {"value": 45, "unit": "A"}
